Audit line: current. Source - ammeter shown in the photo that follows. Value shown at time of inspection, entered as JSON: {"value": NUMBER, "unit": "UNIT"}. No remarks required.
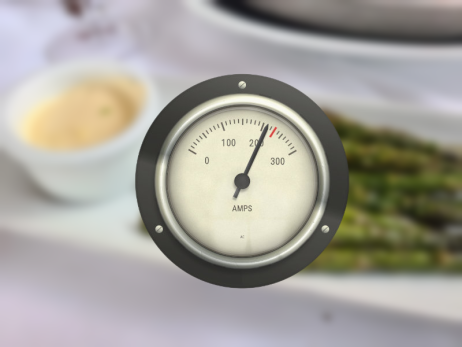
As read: {"value": 210, "unit": "A"}
